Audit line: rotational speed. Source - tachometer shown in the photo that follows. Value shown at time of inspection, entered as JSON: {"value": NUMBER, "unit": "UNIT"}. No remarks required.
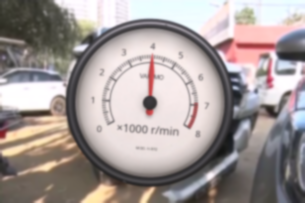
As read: {"value": 4000, "unit": "rpm"}
